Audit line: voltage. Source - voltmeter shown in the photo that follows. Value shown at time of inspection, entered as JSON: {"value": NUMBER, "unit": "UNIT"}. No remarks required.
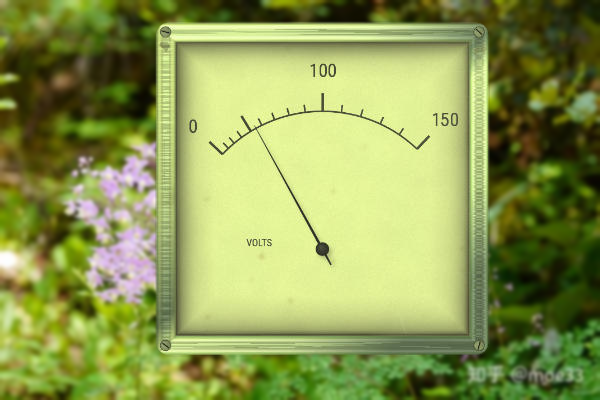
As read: {"value": 55, "unit": "V"}
